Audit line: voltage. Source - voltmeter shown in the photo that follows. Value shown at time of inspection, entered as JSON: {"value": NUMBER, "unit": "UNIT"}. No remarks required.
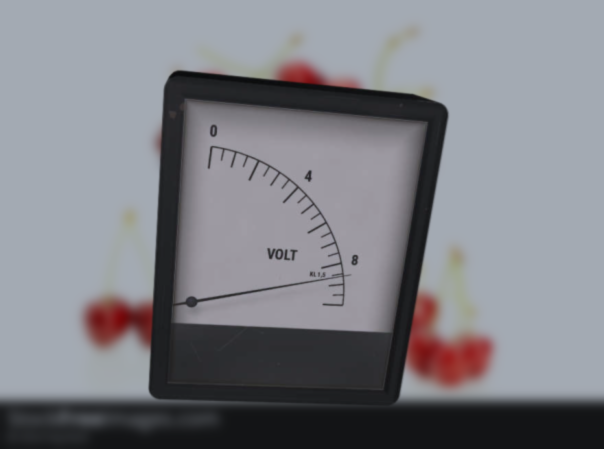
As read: {"value": 8.5, "unit": "V"}
